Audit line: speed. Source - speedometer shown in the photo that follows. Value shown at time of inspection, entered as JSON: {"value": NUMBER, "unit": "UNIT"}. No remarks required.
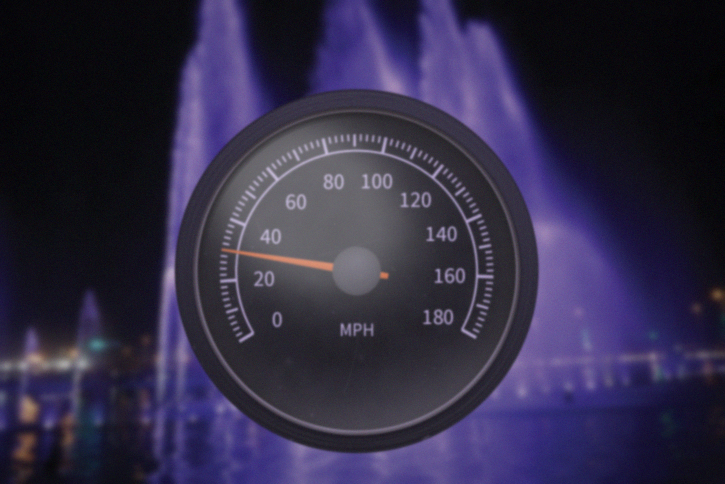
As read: {"value": 30, "unit": "mph"}
